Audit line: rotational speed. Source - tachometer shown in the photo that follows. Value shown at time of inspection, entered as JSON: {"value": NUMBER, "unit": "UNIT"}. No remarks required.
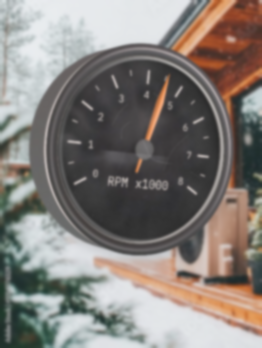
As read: {"value": 4500, "unit": "rpm"}
